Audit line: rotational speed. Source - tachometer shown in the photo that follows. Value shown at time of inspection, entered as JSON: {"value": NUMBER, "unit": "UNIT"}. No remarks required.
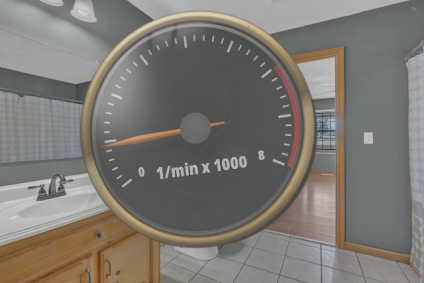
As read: {"value": 900, "unit": "rpm"}
